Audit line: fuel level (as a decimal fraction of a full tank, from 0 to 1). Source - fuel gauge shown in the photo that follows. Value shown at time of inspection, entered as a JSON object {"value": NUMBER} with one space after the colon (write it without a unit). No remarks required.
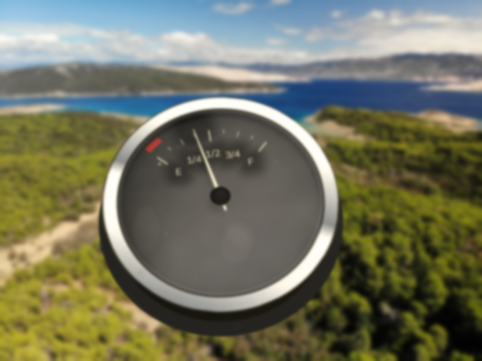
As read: {"value": 0.375}
